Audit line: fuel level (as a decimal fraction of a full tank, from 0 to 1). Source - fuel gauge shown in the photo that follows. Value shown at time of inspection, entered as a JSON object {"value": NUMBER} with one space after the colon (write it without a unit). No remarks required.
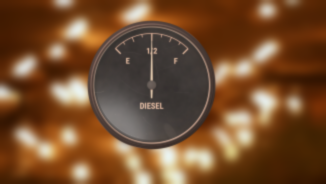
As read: {"value": 0.5}
